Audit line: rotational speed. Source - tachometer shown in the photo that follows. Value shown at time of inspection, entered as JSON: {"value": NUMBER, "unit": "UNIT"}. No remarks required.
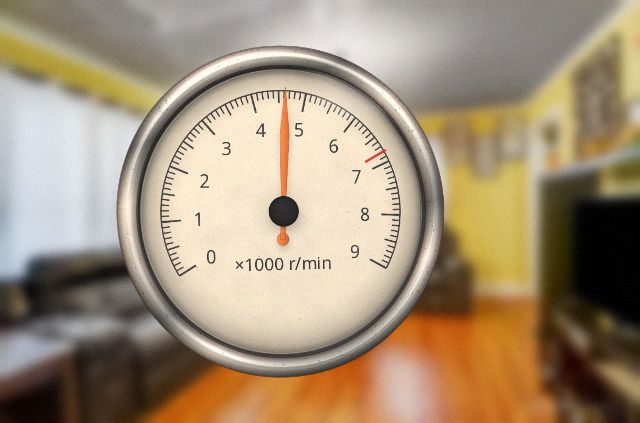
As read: {"value": 4600, "unit": "rpm"}
